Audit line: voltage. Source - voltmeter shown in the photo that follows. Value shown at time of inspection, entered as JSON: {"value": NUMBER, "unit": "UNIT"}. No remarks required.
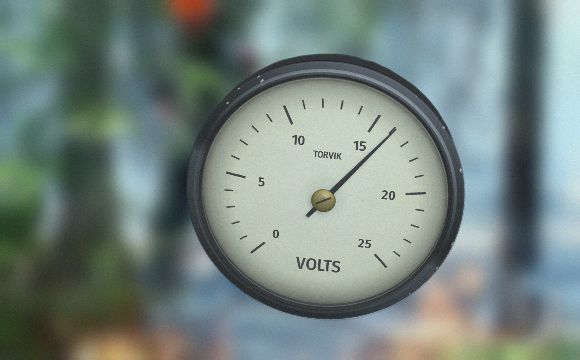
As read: {"value": 16, "unit": "V"}
